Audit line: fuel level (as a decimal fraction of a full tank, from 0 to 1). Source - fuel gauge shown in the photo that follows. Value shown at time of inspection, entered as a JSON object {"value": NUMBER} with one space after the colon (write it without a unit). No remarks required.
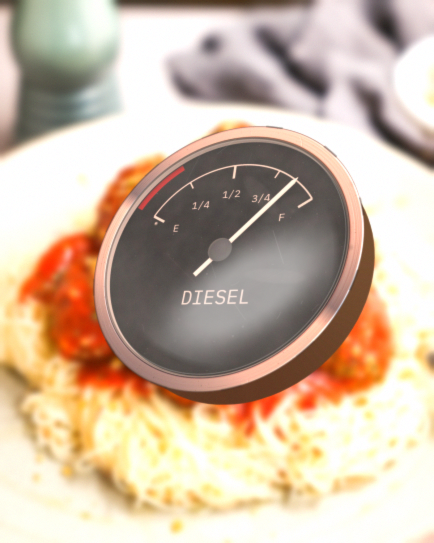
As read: {"value": 0.875}
